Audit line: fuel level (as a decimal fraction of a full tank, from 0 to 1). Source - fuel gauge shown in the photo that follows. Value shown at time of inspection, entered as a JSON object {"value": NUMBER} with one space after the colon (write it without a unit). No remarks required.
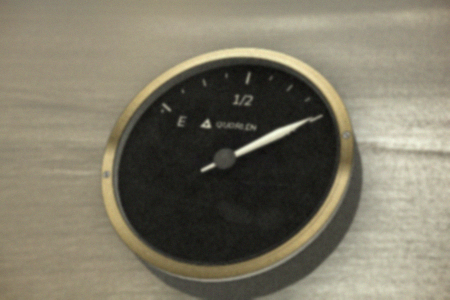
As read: {"value": 1}
